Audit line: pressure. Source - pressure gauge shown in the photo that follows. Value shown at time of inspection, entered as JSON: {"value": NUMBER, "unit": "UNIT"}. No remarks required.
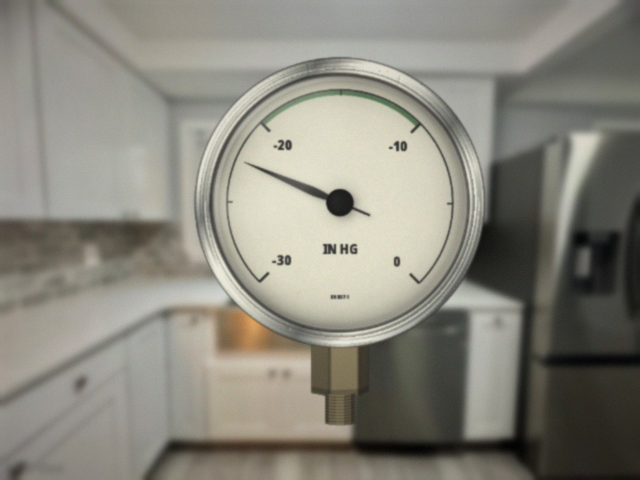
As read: {"value": -22.5, "unit": "inHg"}
